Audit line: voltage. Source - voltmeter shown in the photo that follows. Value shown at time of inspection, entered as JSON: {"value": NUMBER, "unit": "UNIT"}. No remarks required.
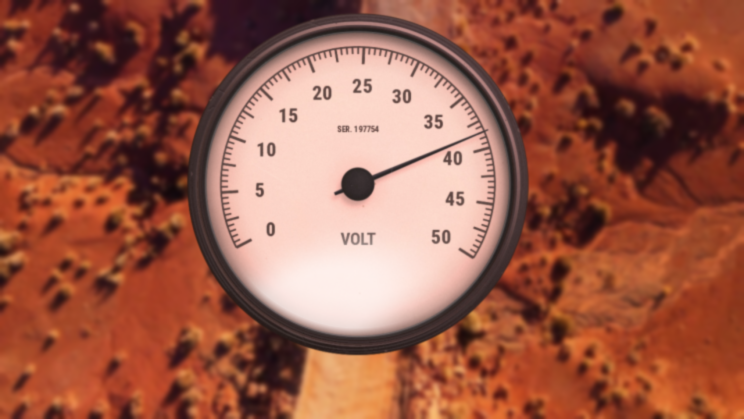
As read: {"value": 38.5, "unit": "V"}
